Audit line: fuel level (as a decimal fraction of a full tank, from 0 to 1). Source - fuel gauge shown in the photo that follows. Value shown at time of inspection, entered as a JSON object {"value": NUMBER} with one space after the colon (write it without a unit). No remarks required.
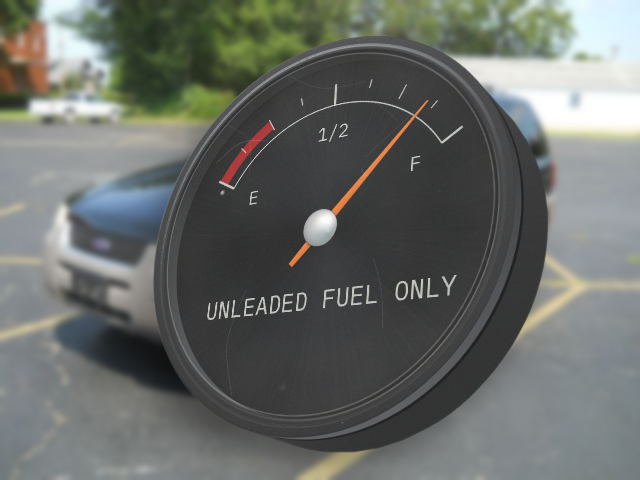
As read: {"value": 0.875}
